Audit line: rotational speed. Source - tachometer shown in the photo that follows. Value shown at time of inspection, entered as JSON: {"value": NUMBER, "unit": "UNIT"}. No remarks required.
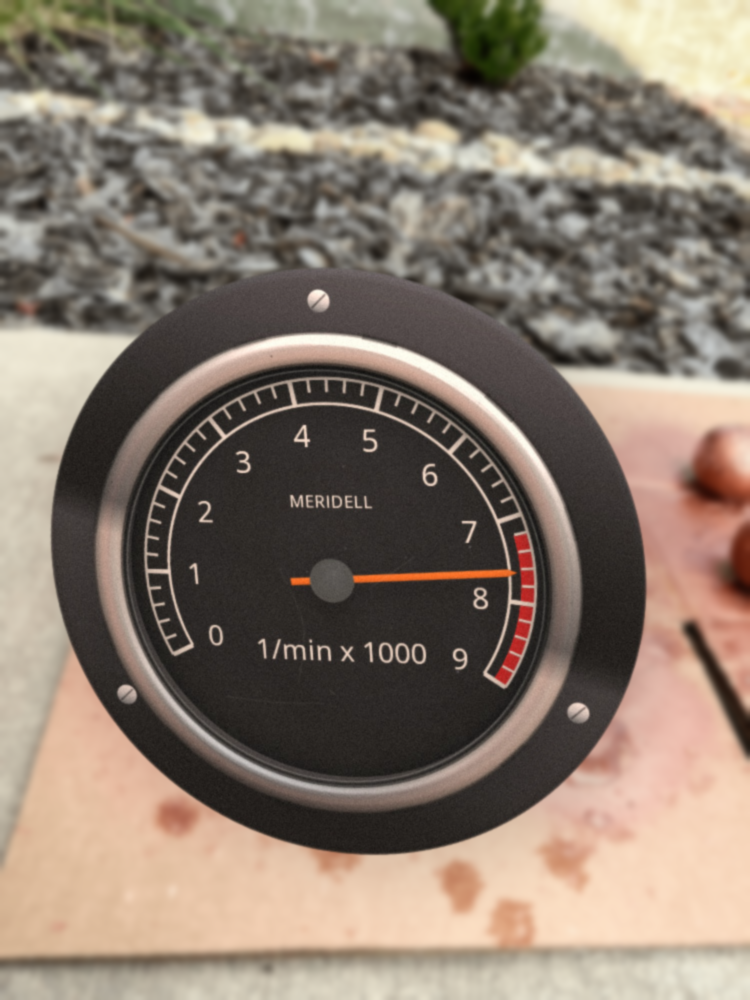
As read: {"value": 7600, "unit": "rpm"}
